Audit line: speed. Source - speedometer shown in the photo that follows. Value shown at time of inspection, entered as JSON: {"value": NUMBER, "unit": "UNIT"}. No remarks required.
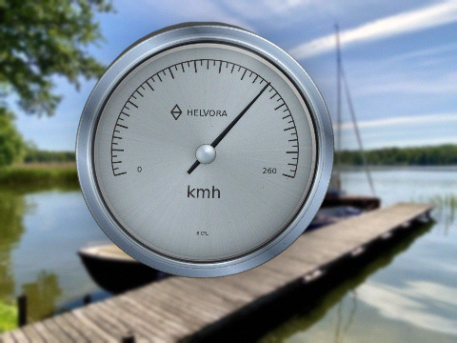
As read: {"value": 180, "unit": "km/h"}
